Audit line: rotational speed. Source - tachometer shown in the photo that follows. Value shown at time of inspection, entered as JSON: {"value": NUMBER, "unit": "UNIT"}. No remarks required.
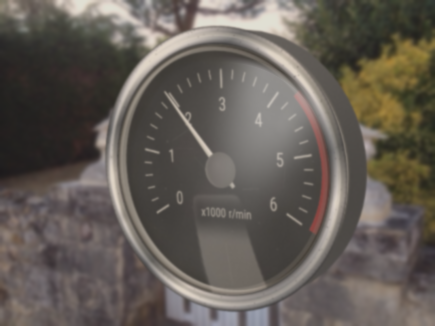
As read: {"value": 2000, "unit": "rpm"}
